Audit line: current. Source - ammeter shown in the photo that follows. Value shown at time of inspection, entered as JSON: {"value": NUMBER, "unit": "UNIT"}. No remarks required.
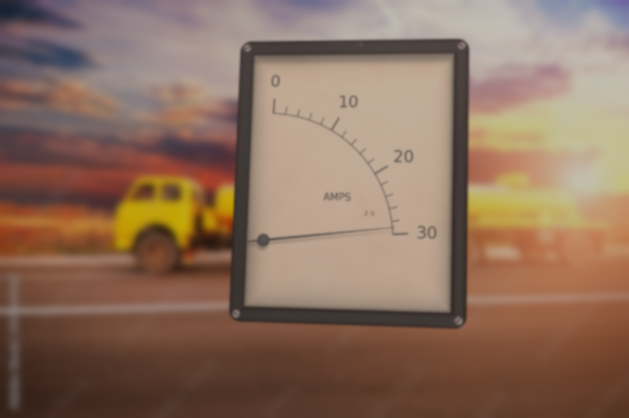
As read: {"value": 29, "unit": "A"}
